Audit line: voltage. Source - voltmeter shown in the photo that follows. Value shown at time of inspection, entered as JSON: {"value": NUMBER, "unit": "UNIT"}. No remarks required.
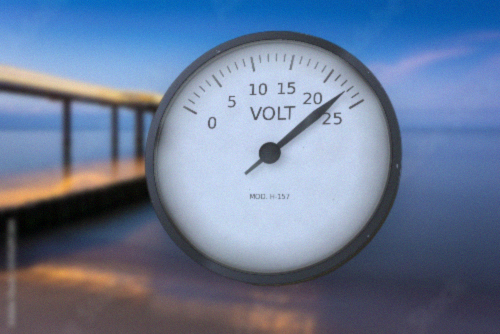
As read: {"value": 23, "unit": "V"}
